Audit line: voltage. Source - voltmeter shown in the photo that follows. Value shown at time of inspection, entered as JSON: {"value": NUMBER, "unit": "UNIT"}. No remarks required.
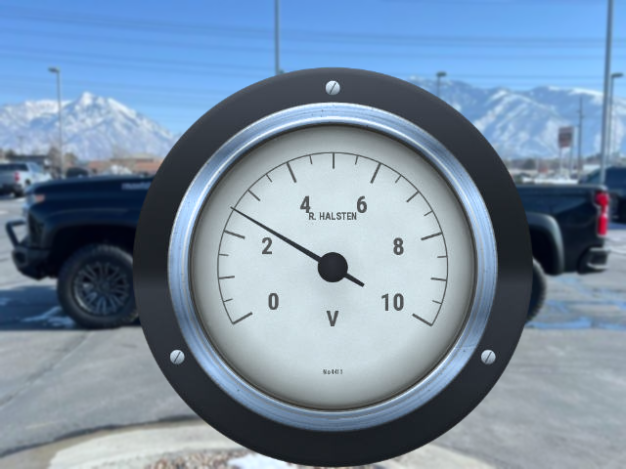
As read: {"value": 2.5, "unit": "V"}
